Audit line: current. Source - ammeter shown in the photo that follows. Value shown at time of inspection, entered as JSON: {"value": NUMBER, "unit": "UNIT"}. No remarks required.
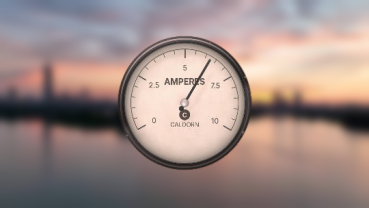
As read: {"value": 6.25, "unit": "A"}
